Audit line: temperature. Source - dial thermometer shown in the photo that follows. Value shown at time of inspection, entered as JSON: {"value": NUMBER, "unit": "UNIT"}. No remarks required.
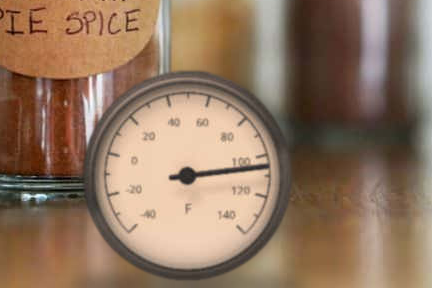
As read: {"value": 105, "unit": "°F"}
